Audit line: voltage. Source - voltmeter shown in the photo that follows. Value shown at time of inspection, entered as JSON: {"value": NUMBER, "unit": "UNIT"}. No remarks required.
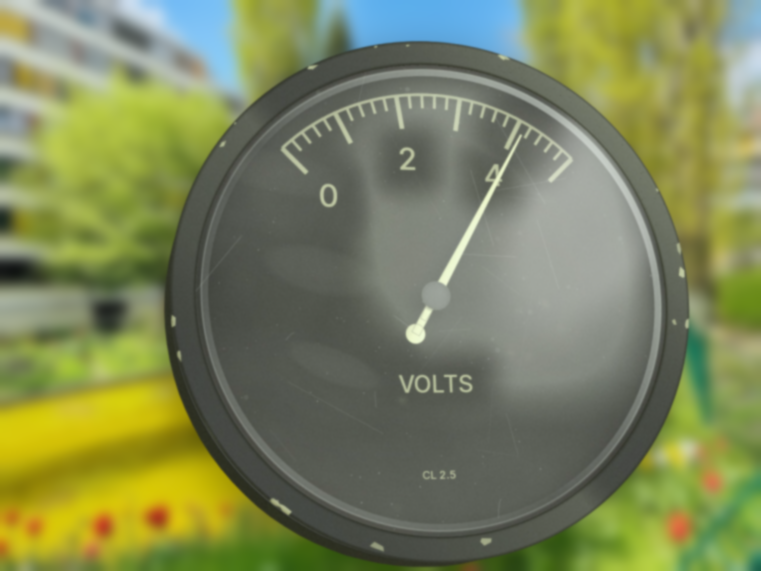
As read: {"value": 4.1, "unit": "V"}
